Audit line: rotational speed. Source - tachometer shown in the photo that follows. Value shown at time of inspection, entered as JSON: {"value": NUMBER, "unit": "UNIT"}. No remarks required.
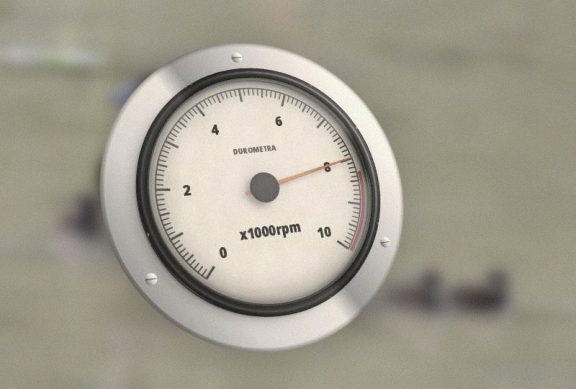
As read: {"value": 8000, "unit": "rpm"}
